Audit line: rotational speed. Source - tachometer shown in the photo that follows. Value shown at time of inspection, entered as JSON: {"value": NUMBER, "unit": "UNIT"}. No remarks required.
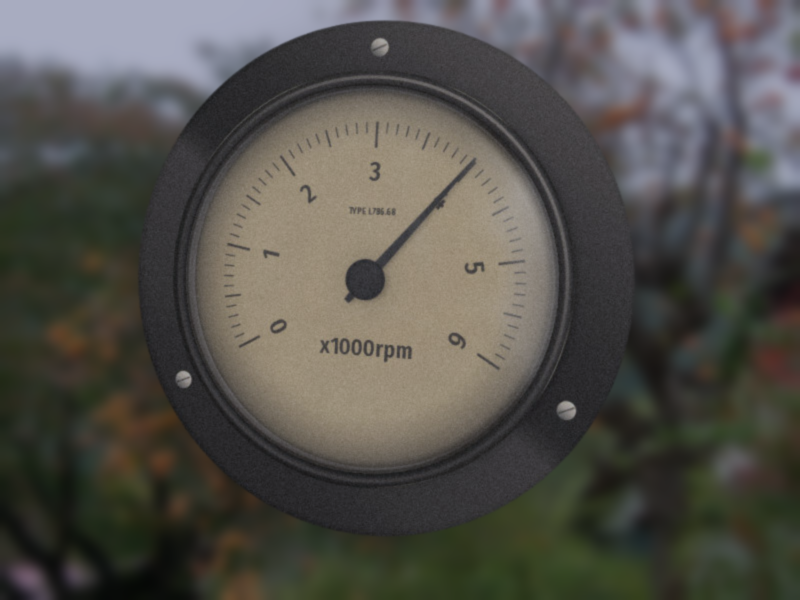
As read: {"value": 4000, "unit": "rpm"}
